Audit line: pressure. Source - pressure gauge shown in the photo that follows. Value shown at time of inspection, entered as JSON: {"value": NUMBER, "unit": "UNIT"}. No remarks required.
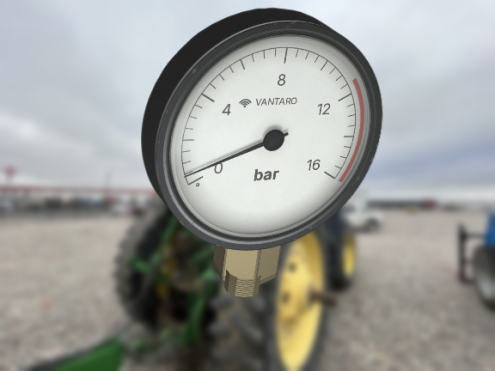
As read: {"value": 0.5, "unit": "bar"}
